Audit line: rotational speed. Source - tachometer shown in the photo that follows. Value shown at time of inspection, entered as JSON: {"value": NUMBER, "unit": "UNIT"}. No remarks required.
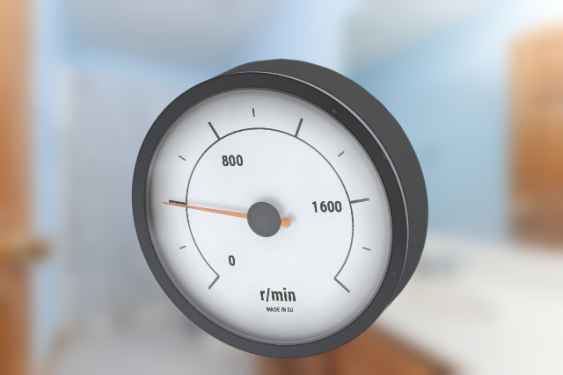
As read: {"value": 400, "unit": "rpm"}
